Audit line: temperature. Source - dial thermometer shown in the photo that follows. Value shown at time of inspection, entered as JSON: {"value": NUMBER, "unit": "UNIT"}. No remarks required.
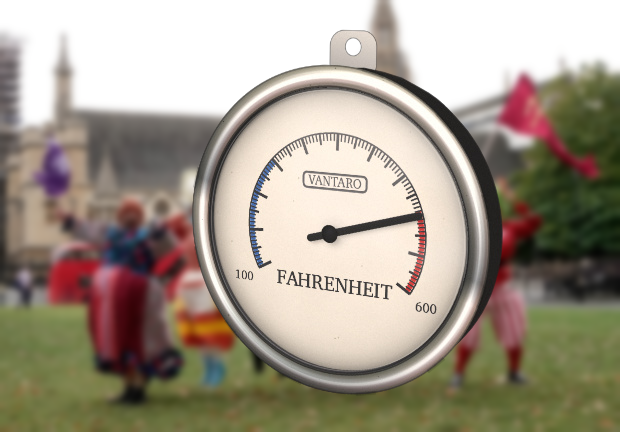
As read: {"value": 500, "unit": "°F"}
